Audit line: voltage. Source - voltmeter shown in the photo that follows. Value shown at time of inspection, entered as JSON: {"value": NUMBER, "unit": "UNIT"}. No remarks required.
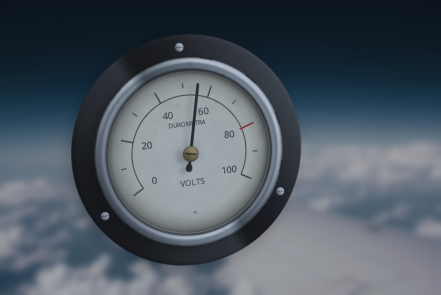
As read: {"value": 55, "unit": "V"}
